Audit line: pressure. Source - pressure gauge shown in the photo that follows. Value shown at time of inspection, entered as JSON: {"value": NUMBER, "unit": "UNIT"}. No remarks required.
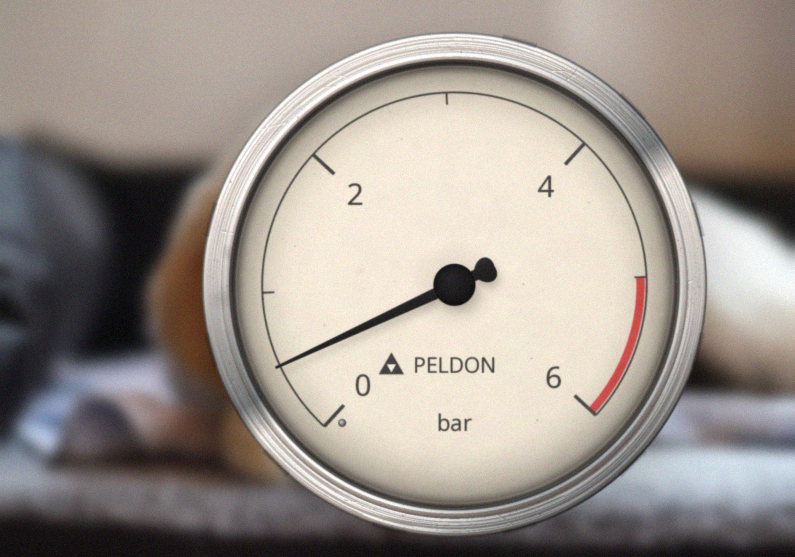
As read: {"value": 0.5, "unit": "bar"}
